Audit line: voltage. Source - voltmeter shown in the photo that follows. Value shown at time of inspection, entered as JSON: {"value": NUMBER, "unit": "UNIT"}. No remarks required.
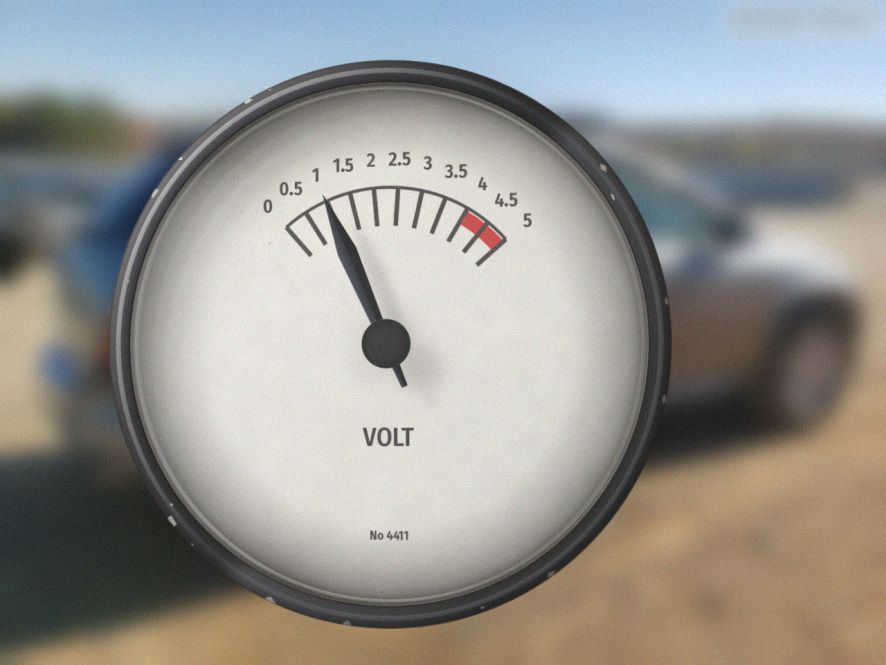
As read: {"value": 1, "unit": "V"}
